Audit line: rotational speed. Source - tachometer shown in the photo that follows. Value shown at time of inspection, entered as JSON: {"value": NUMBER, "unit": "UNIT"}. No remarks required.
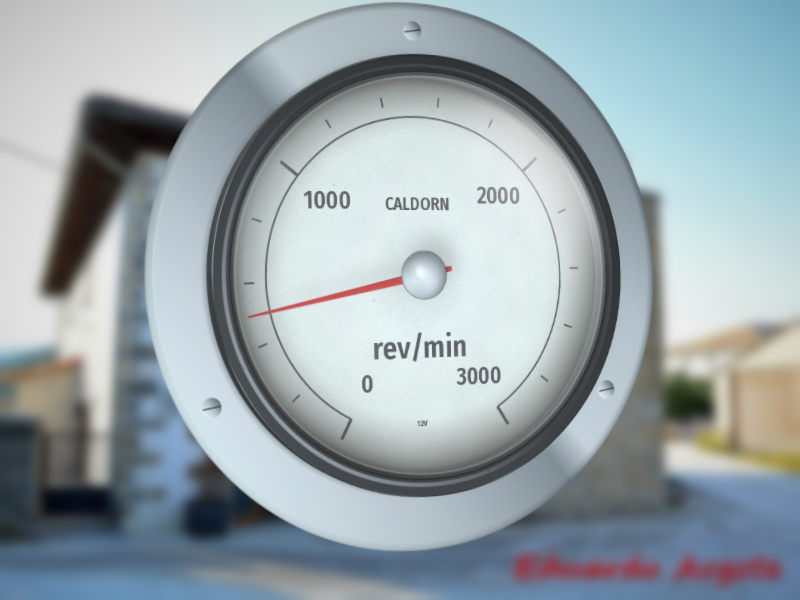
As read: {"value": 500, "unit": "rpm"}
